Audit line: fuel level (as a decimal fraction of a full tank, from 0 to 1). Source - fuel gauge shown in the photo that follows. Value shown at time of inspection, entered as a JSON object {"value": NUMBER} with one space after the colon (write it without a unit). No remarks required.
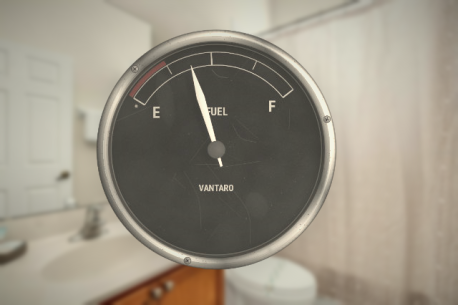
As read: {"value": 0.375}
